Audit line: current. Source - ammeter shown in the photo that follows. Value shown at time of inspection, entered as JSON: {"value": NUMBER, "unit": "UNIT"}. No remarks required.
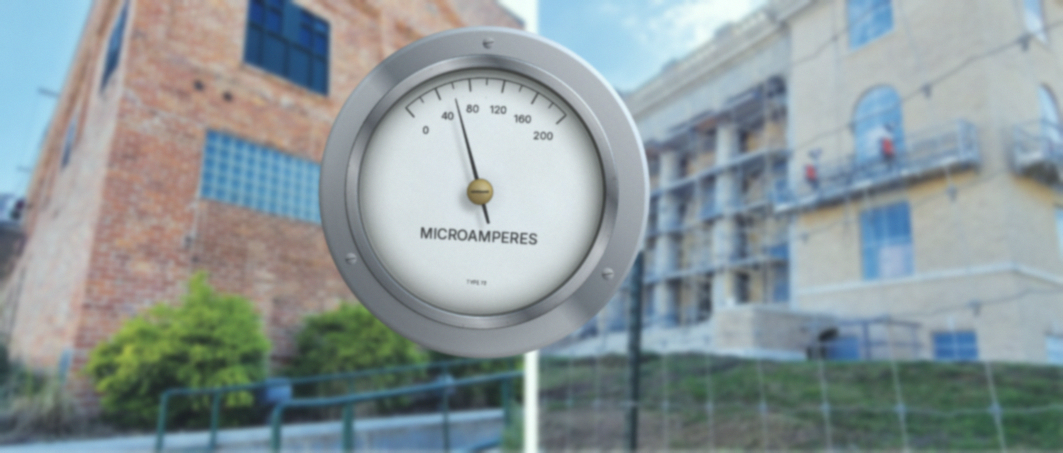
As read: {"value": 60, "unit": "µA"}
